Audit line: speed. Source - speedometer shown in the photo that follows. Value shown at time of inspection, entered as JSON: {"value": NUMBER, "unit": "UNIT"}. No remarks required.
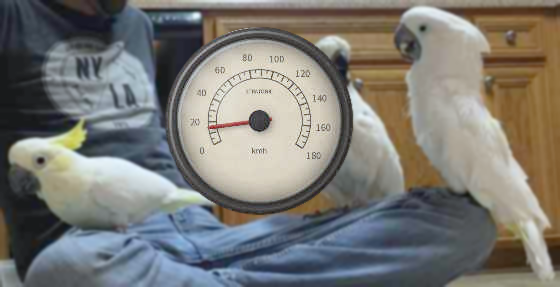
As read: {"value": 15, "unit": "km/h"}
